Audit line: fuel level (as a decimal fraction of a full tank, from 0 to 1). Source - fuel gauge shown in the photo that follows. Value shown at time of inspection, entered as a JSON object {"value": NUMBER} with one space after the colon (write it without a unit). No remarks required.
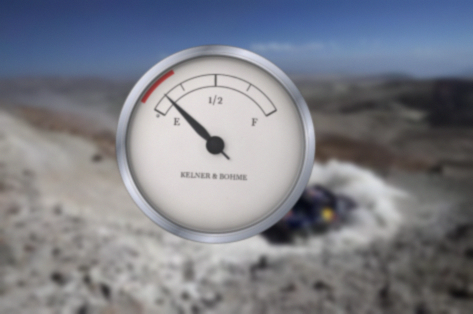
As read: {"value": 0.125}
